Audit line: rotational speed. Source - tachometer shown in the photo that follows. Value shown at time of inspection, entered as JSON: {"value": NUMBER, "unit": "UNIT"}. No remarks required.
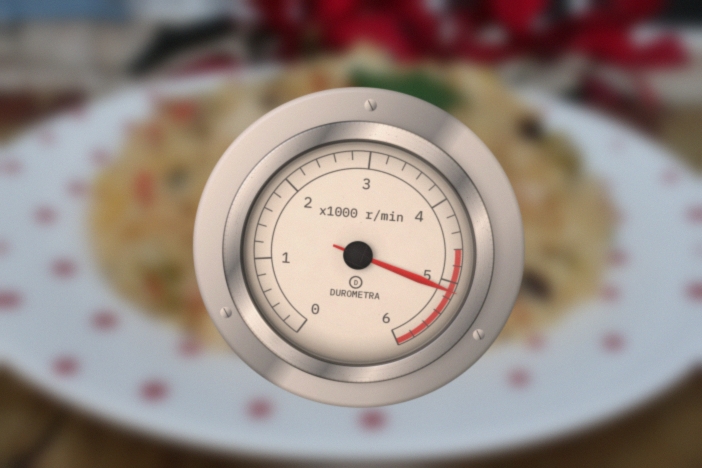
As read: {"value": 5100, "unit": "rpm"}
